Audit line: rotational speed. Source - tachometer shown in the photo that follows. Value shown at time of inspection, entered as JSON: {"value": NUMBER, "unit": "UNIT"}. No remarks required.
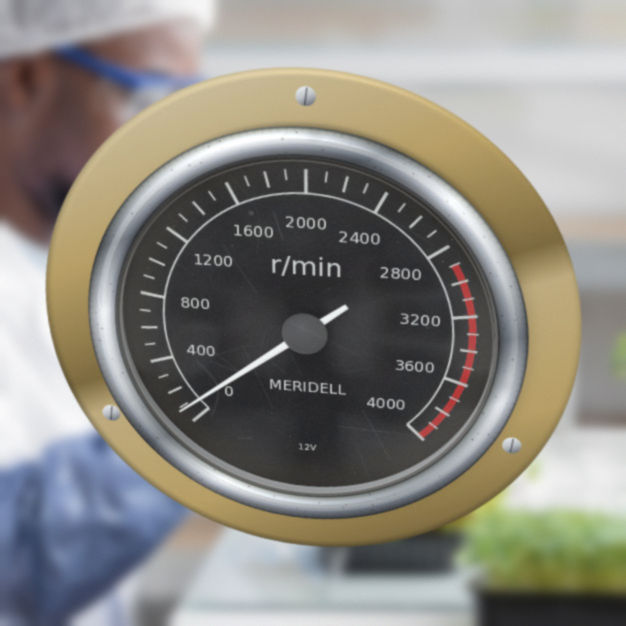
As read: {"value": 100, "unit": "rpm"}
